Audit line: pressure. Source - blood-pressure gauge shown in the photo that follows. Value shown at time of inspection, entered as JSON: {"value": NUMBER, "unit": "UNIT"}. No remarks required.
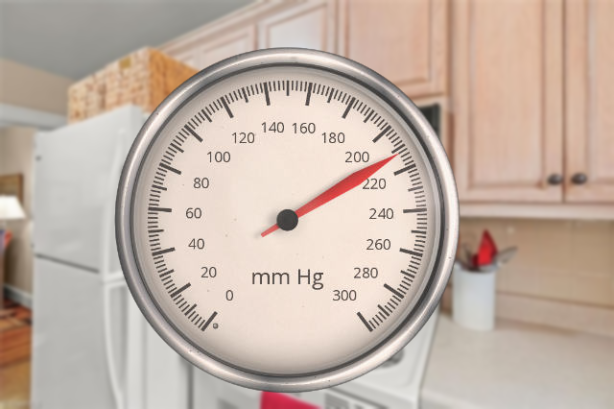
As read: {"value": 212, "unit": "mmHg"}
